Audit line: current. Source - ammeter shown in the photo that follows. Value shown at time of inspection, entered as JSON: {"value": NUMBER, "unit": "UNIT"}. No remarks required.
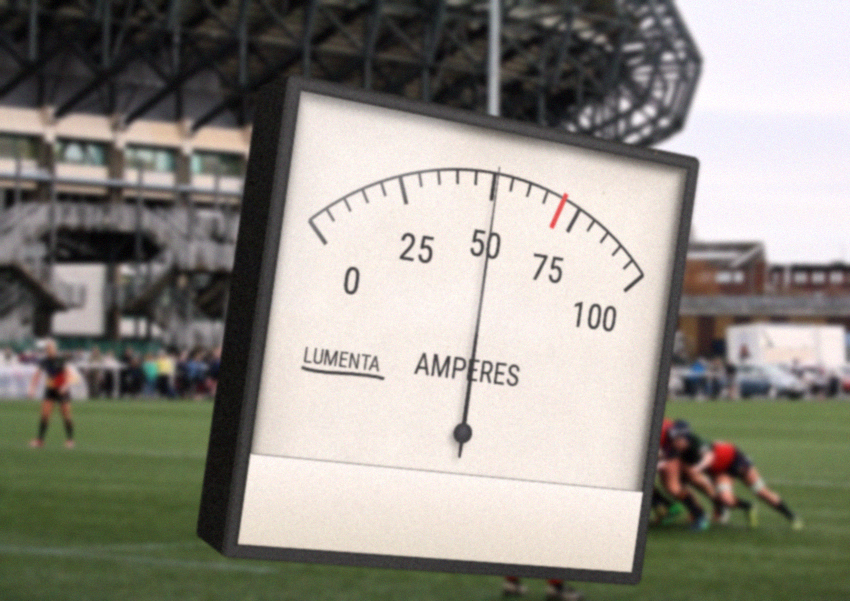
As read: {"value": 50, "unit": "A"}
